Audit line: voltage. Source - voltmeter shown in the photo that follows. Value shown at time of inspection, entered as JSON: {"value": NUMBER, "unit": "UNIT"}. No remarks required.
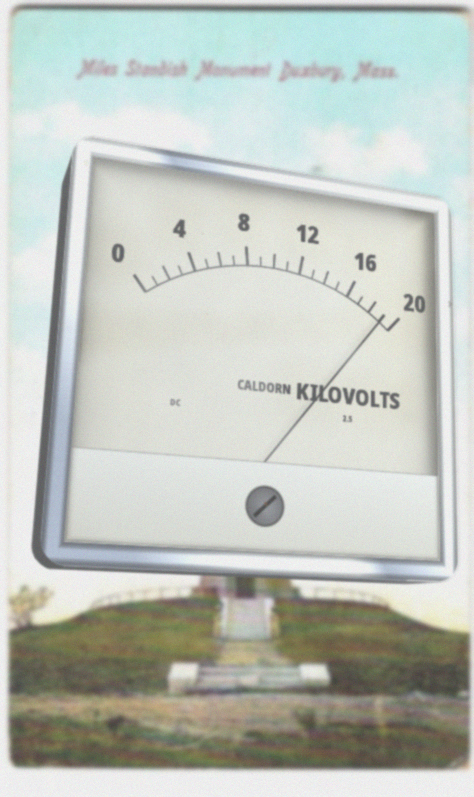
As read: {"value": 19, "unit": "kV"}
